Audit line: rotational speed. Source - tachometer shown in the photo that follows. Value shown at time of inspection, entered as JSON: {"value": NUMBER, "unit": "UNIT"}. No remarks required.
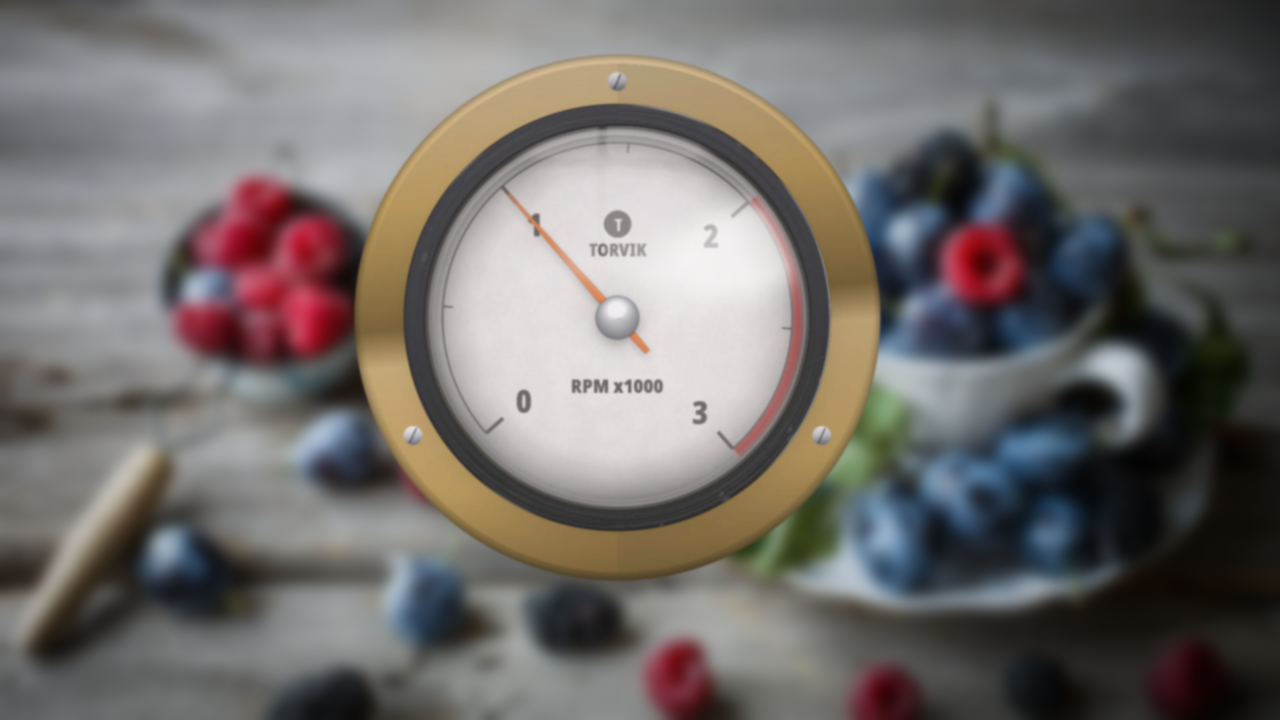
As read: {"value": 1000, "unit": "rpm"}
